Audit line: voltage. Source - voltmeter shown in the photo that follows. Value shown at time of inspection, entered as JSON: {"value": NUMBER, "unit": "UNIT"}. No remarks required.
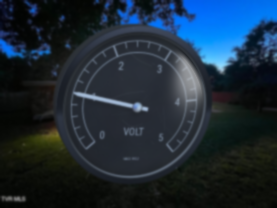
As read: {"value": 1, "unit": "V"}
